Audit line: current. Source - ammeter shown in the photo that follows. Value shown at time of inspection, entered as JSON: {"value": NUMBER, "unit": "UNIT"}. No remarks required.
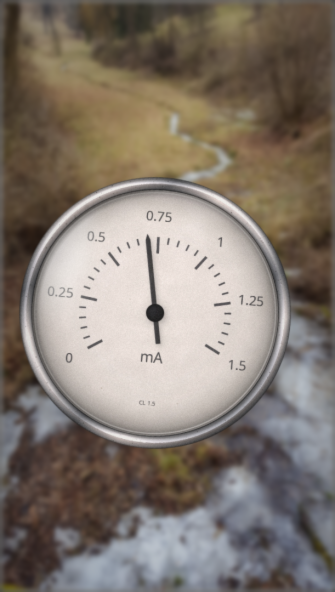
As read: {"value": 0.7, "unit": "mA"}
